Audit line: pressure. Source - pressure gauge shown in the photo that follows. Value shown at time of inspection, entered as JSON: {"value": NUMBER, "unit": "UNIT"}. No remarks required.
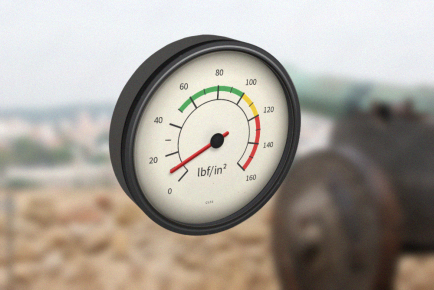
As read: {"value": 10, "unit": "psi"}
